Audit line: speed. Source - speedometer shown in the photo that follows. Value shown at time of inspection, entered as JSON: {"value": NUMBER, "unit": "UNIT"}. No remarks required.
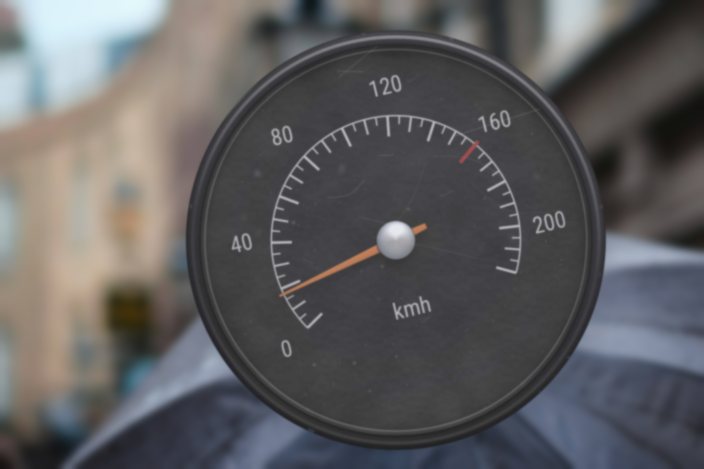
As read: {"value": 17.5, "unit": "km/h"}
